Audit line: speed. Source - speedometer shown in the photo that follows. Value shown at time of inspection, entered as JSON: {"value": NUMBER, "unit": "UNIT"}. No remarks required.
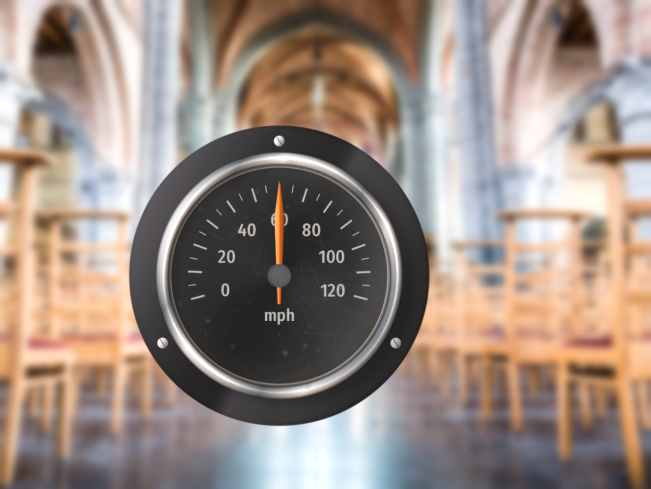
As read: {"value": 60, "unit": "mph"}
